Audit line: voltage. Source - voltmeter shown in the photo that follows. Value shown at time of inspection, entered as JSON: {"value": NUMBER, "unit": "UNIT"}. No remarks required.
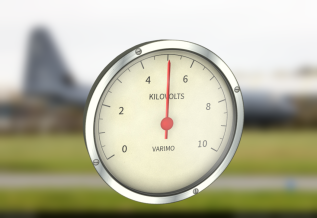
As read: {"value": 5, "unit": "kV"}
